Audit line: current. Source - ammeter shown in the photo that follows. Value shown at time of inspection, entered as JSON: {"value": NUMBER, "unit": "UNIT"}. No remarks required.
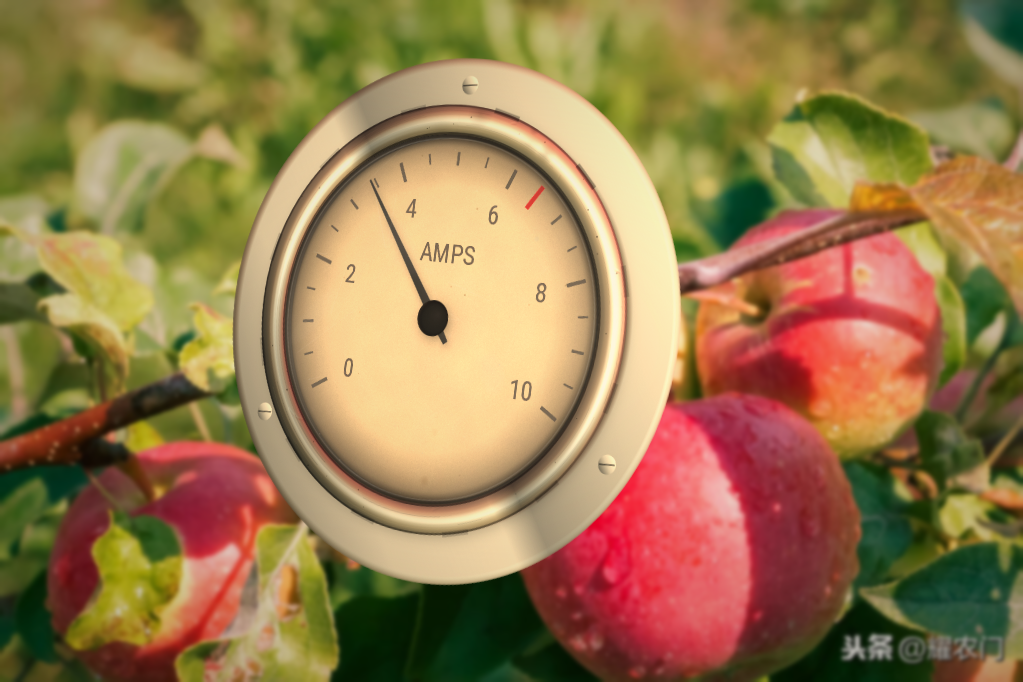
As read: {"value": 3.5, "unit": "A"}
